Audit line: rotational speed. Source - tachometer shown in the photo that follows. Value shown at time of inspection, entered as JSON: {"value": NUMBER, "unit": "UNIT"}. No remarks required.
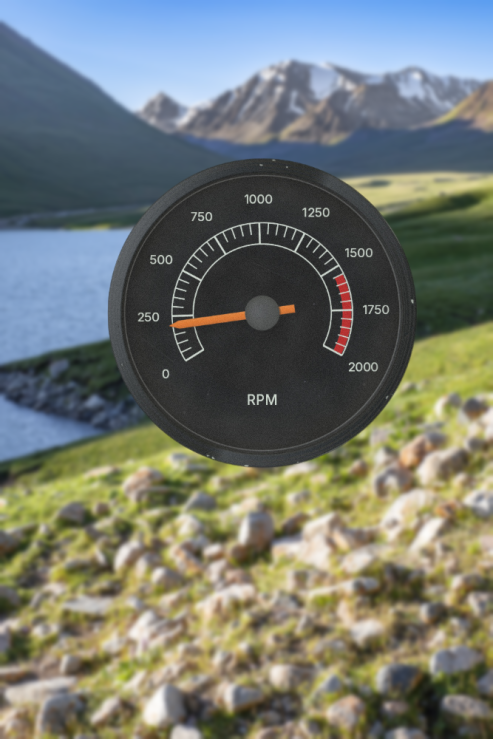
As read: {"value": 200, "unit": "rpm"}
